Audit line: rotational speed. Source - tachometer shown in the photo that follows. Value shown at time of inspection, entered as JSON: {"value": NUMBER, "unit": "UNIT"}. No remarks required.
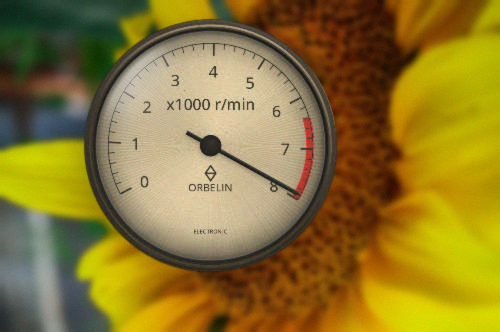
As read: {"value": 7900, "unit": "rpm"}
